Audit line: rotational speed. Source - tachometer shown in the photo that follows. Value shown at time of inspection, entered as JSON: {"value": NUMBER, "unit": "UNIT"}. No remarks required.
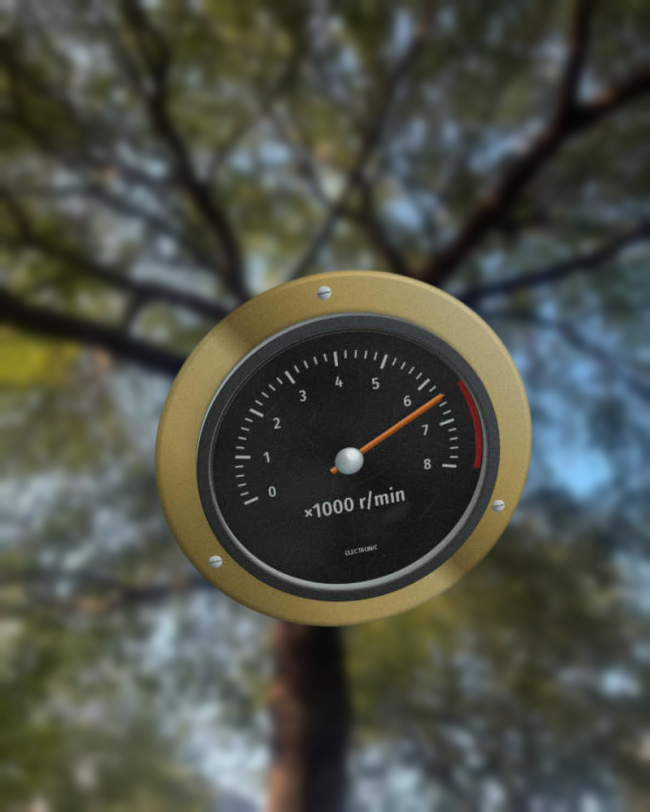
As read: {"value": 6400, "unit": "rpm"}
